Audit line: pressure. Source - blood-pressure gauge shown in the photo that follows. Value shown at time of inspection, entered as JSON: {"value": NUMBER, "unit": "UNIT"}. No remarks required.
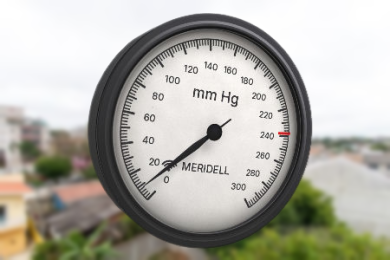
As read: {"value": 10, "unit": "mmHg"}
